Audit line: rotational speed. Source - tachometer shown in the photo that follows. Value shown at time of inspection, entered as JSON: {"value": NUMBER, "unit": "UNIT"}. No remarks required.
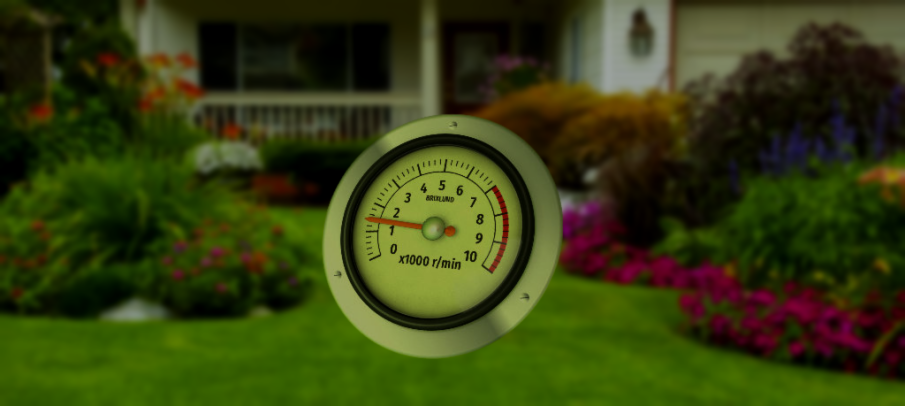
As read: {"value": 1400, "unit": "rpm"}
